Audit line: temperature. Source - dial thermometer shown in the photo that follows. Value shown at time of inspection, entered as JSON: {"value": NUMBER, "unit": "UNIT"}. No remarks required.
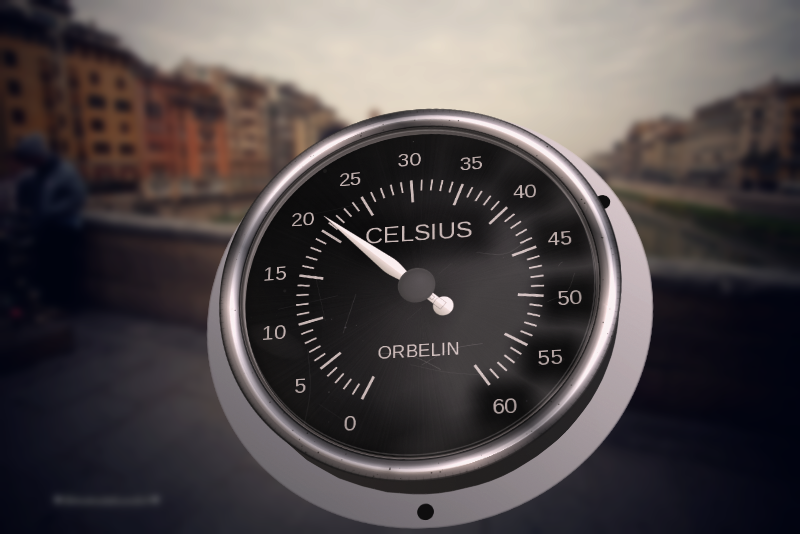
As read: {"value": 21, "unit": "°C"}
